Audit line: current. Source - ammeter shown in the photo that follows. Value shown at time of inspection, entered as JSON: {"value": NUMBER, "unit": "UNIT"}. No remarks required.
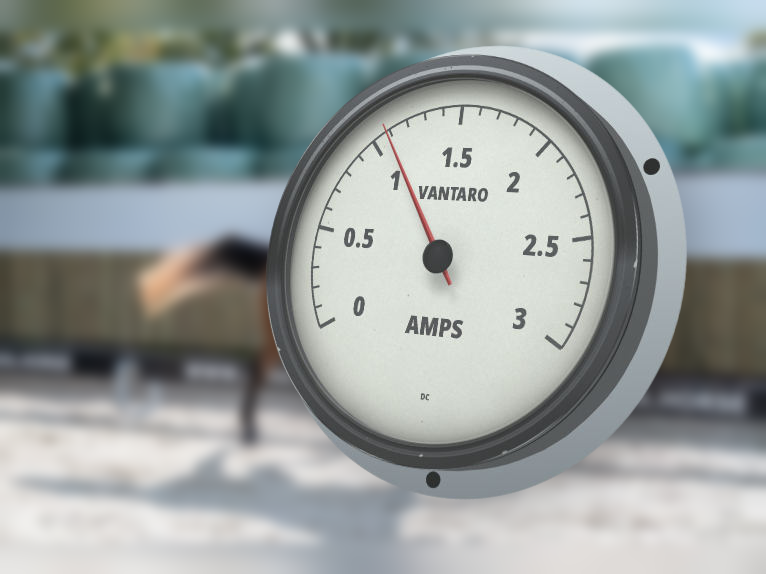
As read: {"value": 1.1, "unit": "A"}
